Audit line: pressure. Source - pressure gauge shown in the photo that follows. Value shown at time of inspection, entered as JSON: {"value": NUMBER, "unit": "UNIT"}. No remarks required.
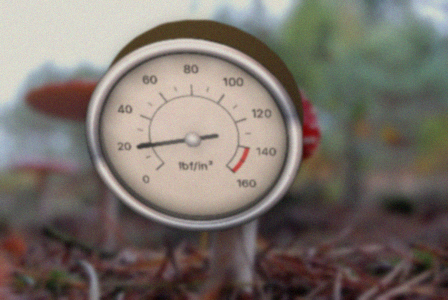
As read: {"value": 20, "unit": "psi"}
